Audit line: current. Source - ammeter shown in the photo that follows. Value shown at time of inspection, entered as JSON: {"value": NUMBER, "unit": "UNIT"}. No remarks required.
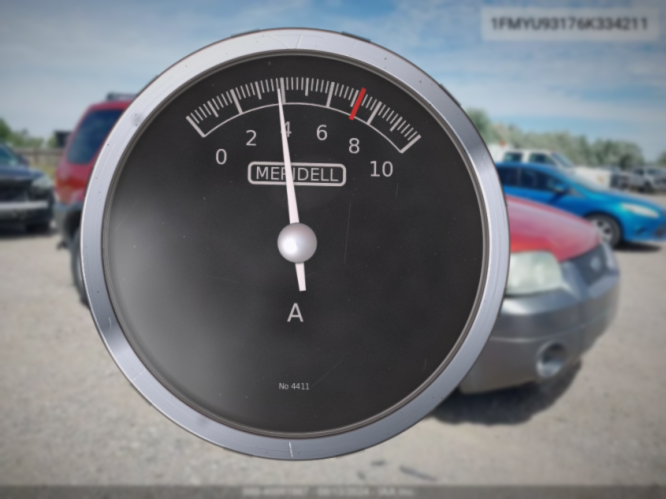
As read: {"value": 3.8, "unit": "A"}
